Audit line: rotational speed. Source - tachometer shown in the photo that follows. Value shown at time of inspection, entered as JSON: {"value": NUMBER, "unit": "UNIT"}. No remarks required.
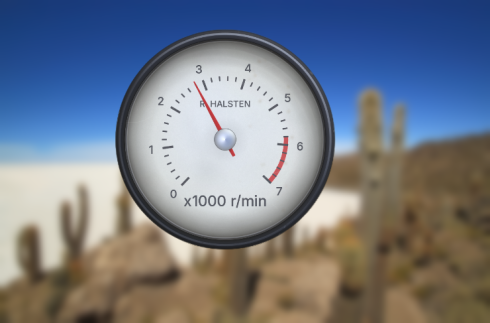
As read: {"value": 2800, "unit": "rpm"}
